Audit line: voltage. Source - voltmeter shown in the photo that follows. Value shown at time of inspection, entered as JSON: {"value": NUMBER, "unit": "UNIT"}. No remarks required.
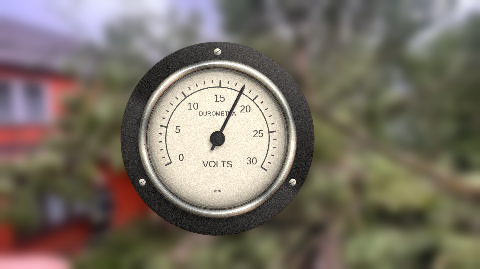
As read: {"value": 18, "unit": "V"}
